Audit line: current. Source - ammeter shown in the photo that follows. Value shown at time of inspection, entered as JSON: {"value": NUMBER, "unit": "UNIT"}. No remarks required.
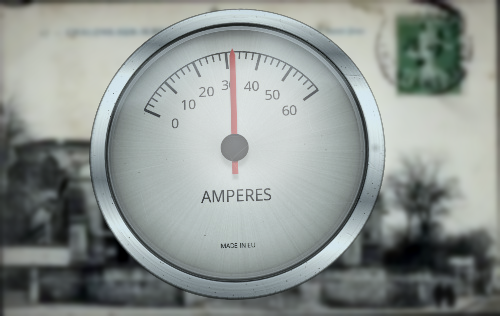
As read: {"value": 32, "unit": "A"}
